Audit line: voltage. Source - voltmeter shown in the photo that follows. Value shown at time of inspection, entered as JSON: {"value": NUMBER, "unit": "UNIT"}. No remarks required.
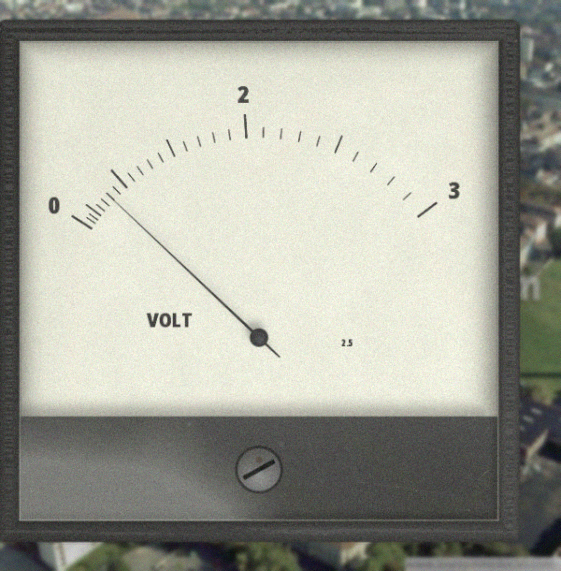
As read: {"value": 0.8, "unit": "V"}
